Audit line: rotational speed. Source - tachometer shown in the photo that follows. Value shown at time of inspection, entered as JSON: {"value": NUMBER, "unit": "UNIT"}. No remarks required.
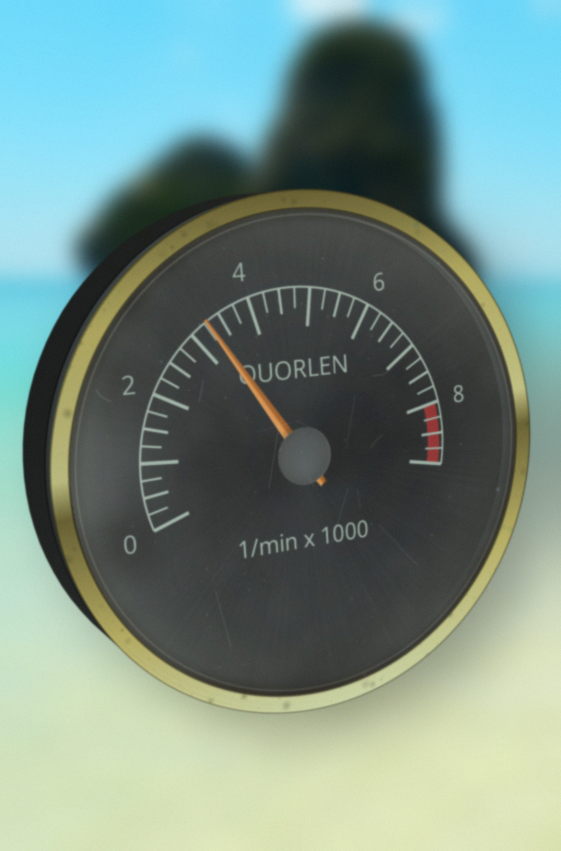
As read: {"value": 3250, "unit": "rpm"}
